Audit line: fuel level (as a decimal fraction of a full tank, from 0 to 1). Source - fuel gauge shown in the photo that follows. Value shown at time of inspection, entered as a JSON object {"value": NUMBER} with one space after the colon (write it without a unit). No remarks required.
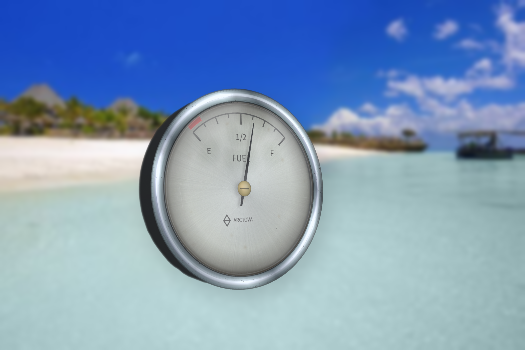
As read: {"value": 0.625}
